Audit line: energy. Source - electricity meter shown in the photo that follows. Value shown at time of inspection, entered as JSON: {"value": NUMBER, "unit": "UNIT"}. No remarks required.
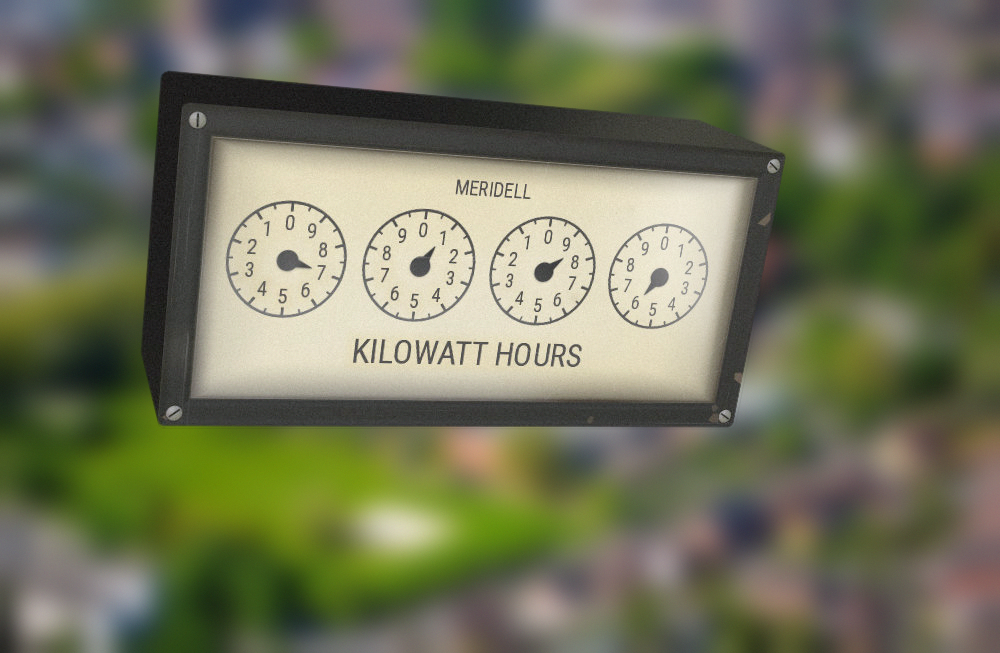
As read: {"value": 7086, "unit": "kWh"}
